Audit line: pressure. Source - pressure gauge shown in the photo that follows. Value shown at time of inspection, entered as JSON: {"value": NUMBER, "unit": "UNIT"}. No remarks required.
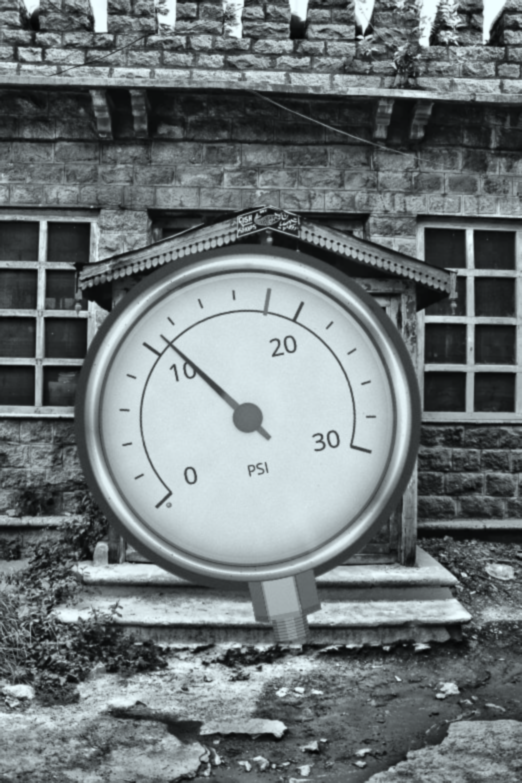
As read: {"value": 11, "unit": "psi"}
